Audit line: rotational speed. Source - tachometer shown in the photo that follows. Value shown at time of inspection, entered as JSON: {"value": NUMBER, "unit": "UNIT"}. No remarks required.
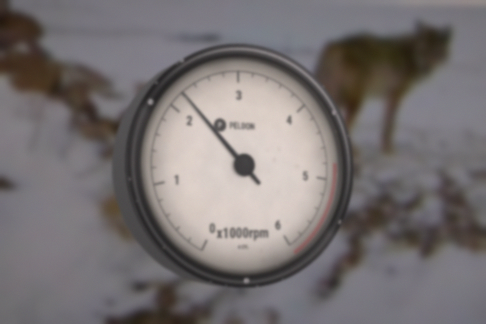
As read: {"value": 2200, "unit": "rpm"}
